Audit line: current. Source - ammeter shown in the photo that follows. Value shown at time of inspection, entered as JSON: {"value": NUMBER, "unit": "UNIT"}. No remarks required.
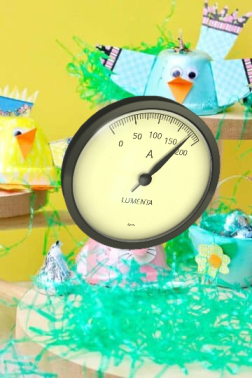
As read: {"value": 175, "unit": "A"}
